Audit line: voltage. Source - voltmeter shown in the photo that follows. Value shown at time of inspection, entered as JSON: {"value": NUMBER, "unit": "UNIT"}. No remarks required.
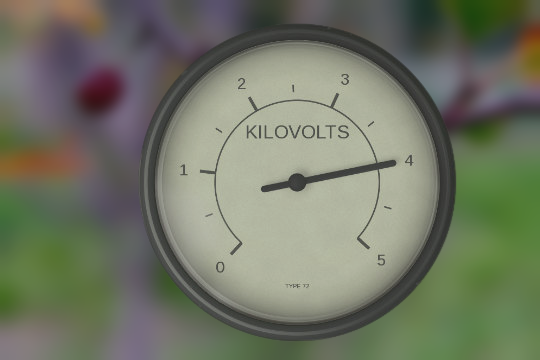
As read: {"value": 4, "unit": "kV"}
